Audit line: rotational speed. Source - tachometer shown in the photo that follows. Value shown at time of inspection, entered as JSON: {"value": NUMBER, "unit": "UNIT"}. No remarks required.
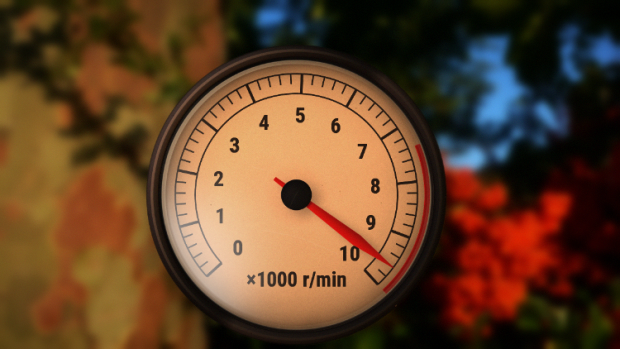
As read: {"value": 9600, "unit": "rpm"}
